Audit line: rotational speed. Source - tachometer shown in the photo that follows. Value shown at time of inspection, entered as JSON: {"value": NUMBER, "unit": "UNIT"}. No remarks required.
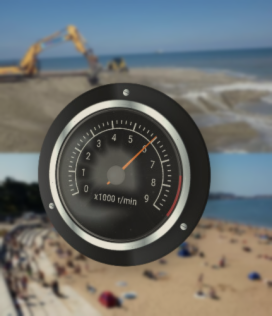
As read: {"value": 6000, "unit": "rpm"}
